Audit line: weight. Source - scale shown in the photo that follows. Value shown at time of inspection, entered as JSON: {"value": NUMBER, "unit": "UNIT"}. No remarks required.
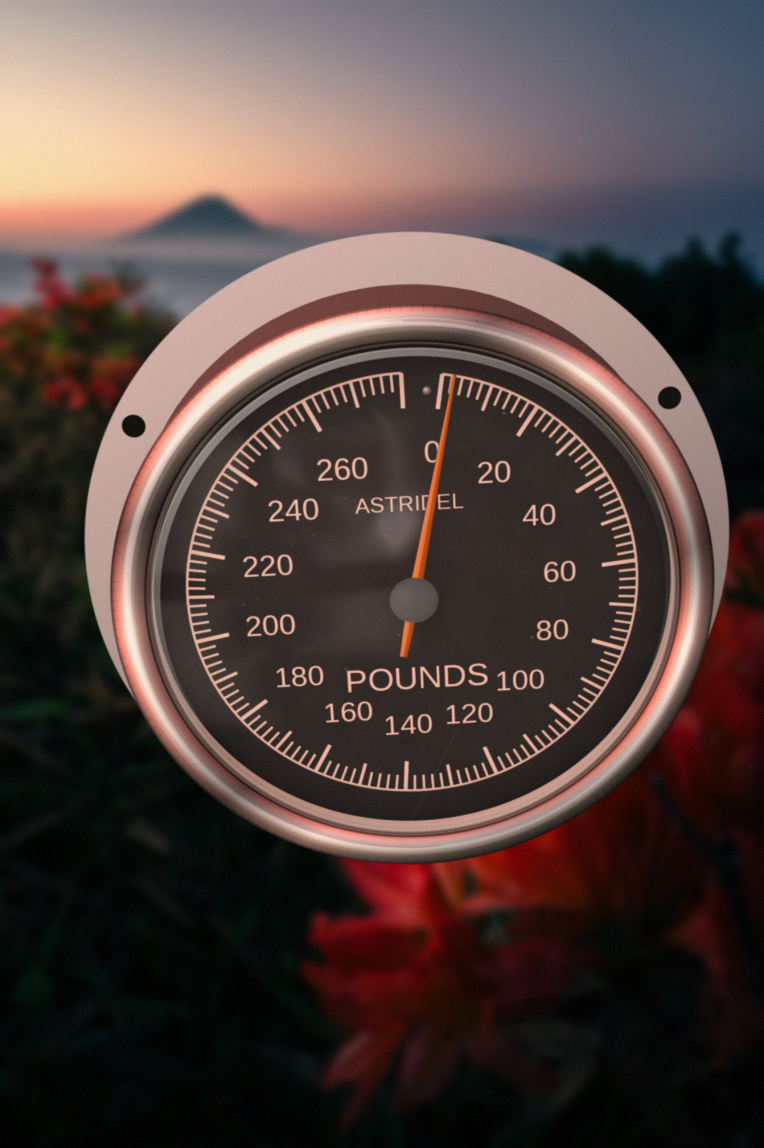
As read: {"value": 2, "unit": "lb"}
